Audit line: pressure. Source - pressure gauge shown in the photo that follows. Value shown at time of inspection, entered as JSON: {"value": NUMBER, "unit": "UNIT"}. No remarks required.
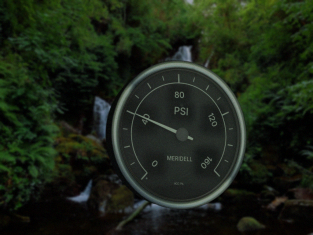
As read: {"value": 40, "unit": "psi"}
